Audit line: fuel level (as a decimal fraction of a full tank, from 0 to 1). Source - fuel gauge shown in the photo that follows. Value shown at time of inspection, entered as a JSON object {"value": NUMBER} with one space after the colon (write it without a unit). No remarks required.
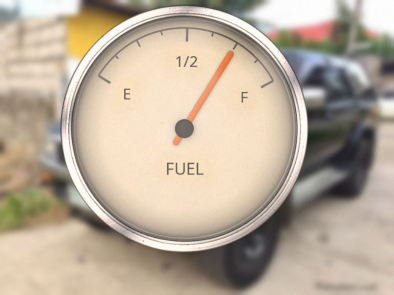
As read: {"value": 0.75}
